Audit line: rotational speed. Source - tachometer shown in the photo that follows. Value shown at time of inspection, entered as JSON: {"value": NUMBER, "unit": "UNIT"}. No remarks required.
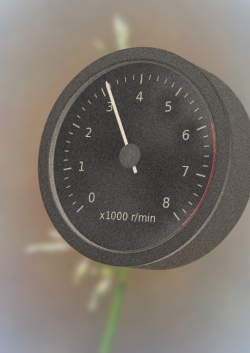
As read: {"value": 3200, "unit": "rpm"}
